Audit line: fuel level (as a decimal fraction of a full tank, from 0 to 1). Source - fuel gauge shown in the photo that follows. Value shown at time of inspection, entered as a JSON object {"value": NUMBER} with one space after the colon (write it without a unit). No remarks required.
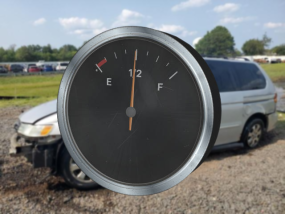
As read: {"value": 0.5}
